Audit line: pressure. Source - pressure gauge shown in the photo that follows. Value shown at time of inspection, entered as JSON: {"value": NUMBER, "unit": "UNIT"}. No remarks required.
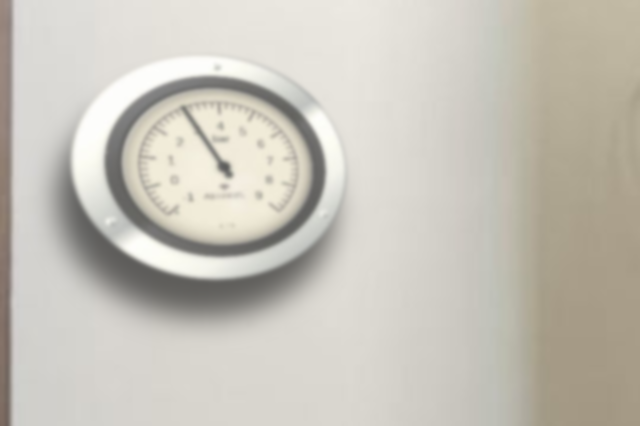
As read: {"value": 3, "unit": "bar"}
